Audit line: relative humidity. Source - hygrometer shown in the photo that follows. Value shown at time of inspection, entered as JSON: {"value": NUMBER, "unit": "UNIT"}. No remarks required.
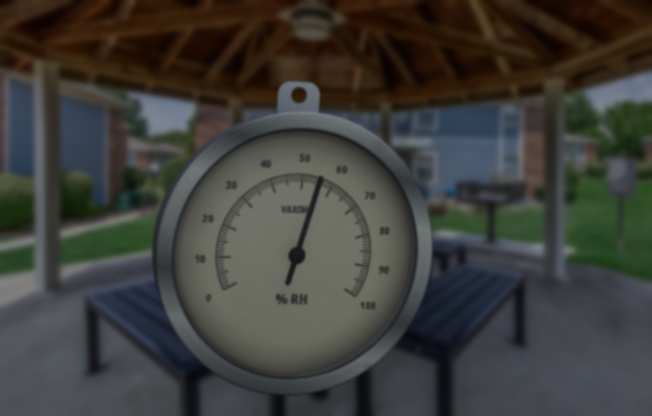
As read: {"value": 55, "unit": "%"}
